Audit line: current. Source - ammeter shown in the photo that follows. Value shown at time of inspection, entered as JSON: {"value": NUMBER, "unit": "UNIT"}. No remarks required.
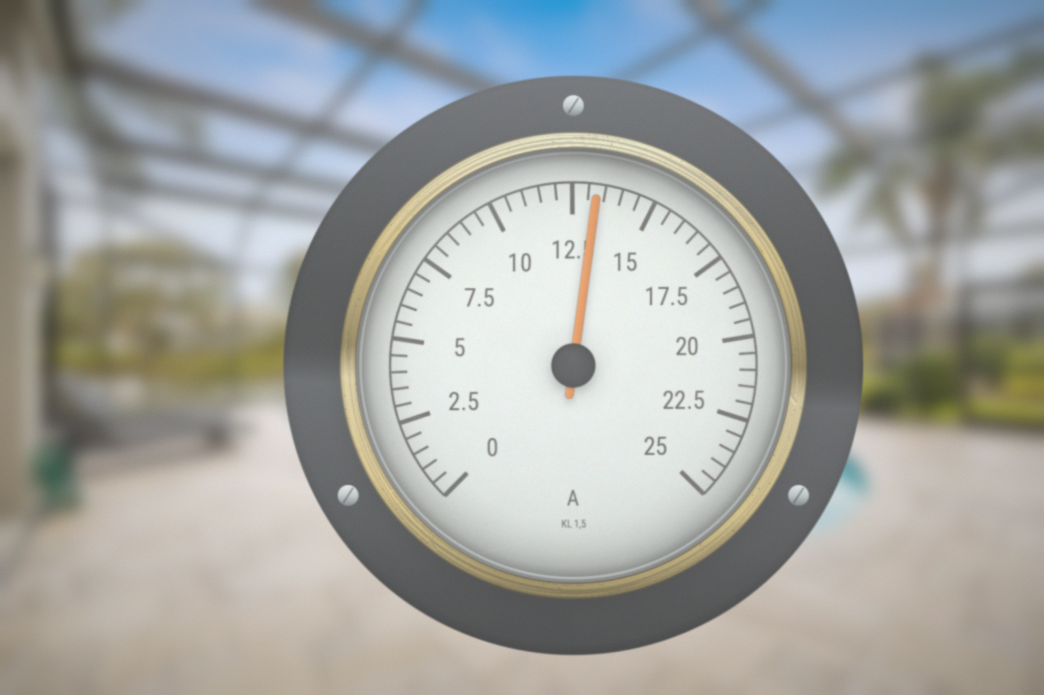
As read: {"value": 13.25, "unit": "A"}
